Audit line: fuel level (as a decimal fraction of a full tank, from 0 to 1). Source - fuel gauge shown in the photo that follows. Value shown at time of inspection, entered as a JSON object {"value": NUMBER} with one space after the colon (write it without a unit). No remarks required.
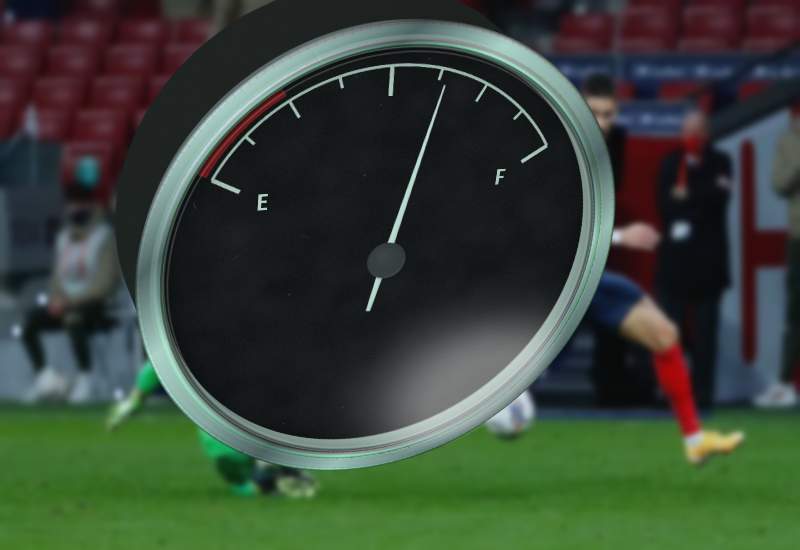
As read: {"value": 0.625}
